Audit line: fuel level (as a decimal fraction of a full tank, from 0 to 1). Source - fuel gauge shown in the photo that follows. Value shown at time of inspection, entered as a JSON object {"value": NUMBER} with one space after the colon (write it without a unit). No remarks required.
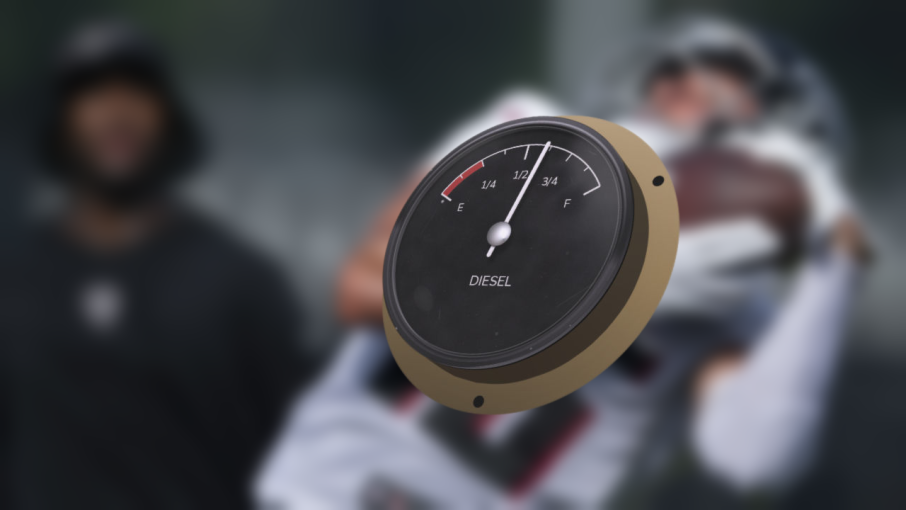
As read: {"value": 0.625}
